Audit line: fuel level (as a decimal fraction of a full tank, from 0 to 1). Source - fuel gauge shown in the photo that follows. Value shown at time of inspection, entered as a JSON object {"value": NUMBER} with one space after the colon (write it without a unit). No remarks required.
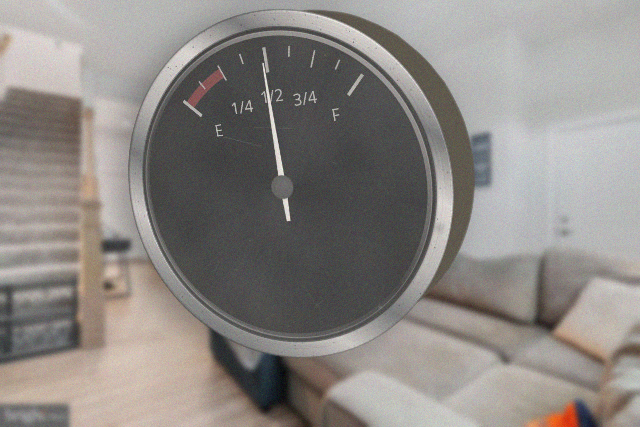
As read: {"value": 0.5}
